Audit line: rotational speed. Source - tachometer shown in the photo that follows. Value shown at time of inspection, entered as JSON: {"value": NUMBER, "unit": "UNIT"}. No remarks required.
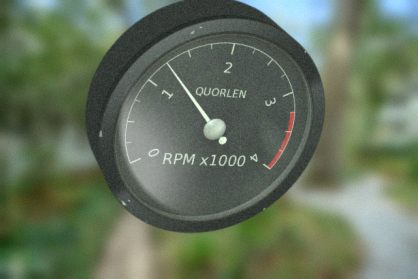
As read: {"value": 1250, "unit": "rpm"}
